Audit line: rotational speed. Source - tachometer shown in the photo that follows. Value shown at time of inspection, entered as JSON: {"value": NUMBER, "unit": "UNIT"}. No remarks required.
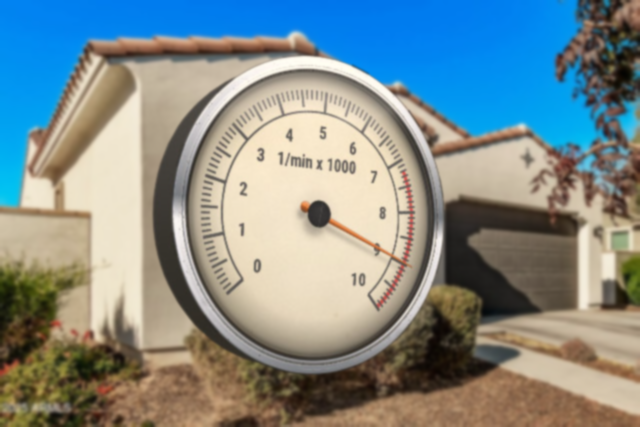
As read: {"value": 9000, "unit": "rpm"}
